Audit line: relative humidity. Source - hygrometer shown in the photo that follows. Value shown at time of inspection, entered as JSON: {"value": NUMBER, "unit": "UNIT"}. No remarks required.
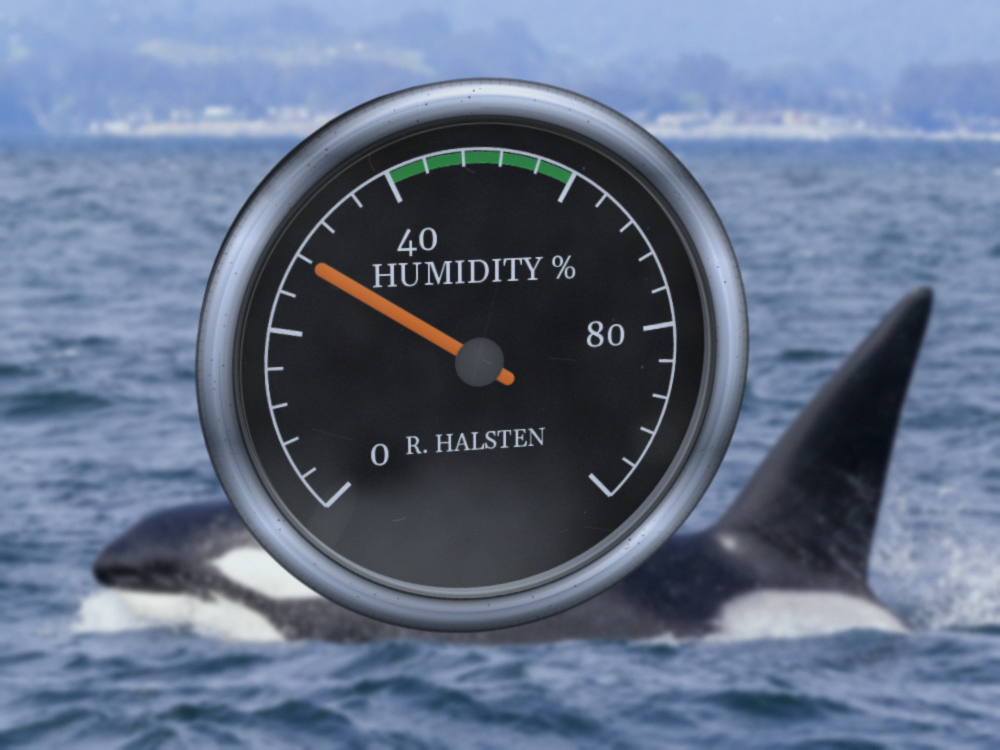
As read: {"value": 28, "unit": "%"}
